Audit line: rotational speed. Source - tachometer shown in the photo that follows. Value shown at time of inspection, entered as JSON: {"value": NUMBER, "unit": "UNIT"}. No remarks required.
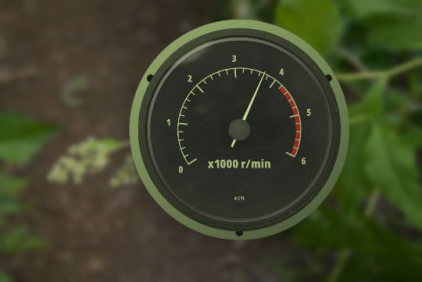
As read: {"value": 3700, "unit": "rpm"}
